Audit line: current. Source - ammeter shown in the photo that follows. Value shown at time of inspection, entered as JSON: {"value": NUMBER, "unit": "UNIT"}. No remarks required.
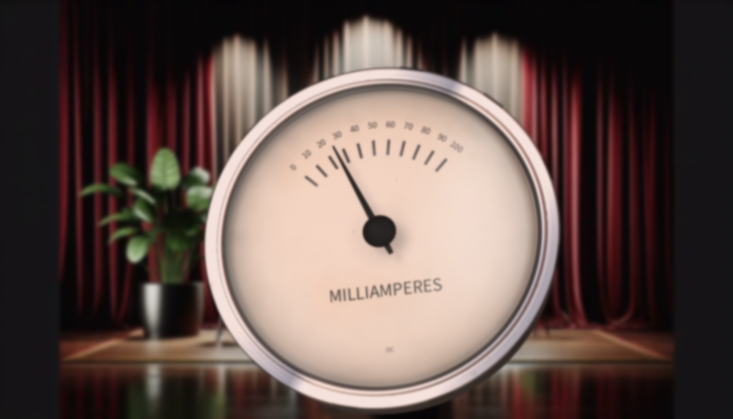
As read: {"value": 25, "unit": "mA"}
